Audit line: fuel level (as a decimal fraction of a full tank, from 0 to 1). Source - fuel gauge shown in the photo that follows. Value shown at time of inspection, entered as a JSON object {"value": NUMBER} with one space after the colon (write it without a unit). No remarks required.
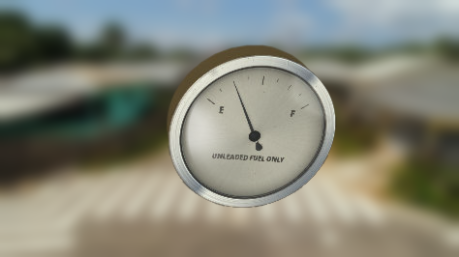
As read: {"value": 0.25}
